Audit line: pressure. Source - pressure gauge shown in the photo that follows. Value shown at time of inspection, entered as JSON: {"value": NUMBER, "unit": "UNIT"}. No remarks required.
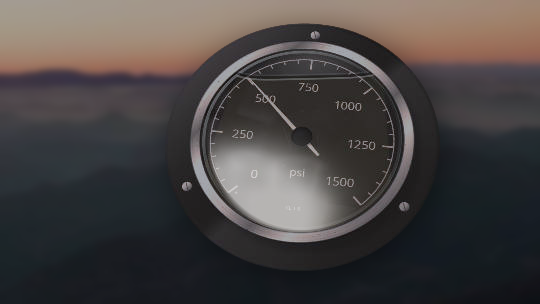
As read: {"value": 500, "unit": "psi"}
